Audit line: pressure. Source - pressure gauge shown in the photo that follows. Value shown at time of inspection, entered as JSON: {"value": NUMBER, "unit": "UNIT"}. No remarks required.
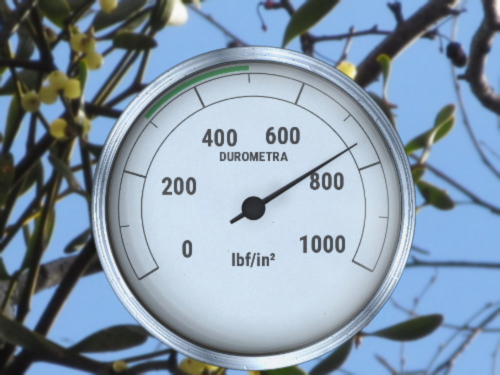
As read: {"value": 750, "unit": "psi"}
